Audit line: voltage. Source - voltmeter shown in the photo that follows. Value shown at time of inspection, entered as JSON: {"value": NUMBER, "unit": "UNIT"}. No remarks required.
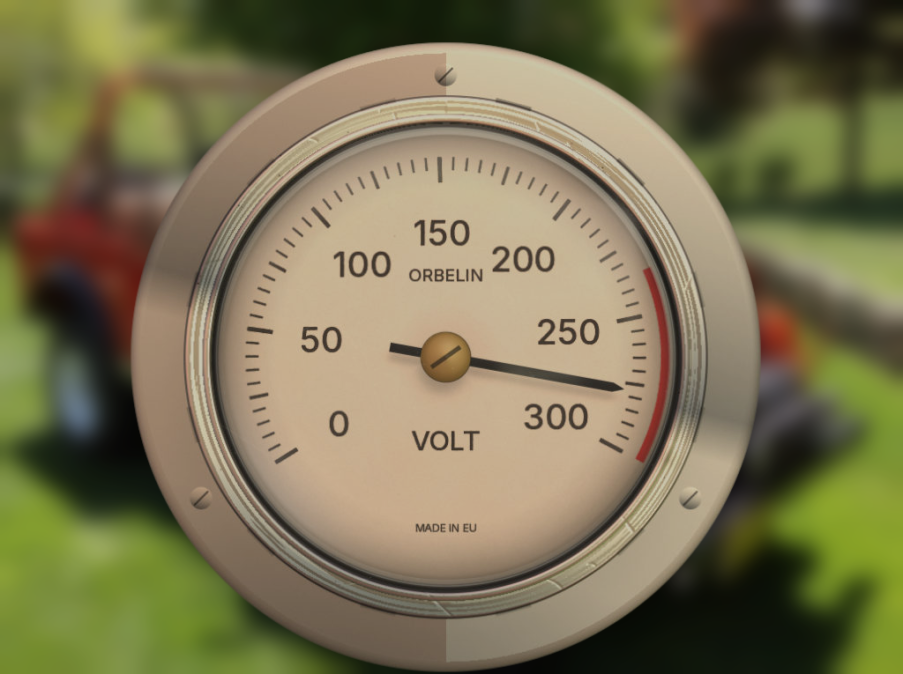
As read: {"value": 277.5, "unit": "V"}
